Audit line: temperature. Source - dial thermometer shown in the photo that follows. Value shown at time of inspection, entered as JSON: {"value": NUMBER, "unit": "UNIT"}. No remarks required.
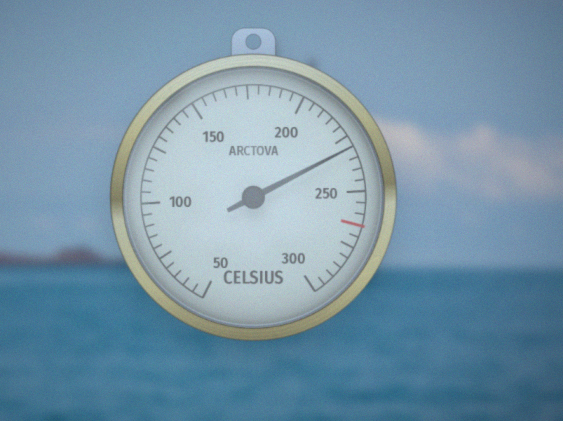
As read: {"value": 230, "unit": "°C"}
